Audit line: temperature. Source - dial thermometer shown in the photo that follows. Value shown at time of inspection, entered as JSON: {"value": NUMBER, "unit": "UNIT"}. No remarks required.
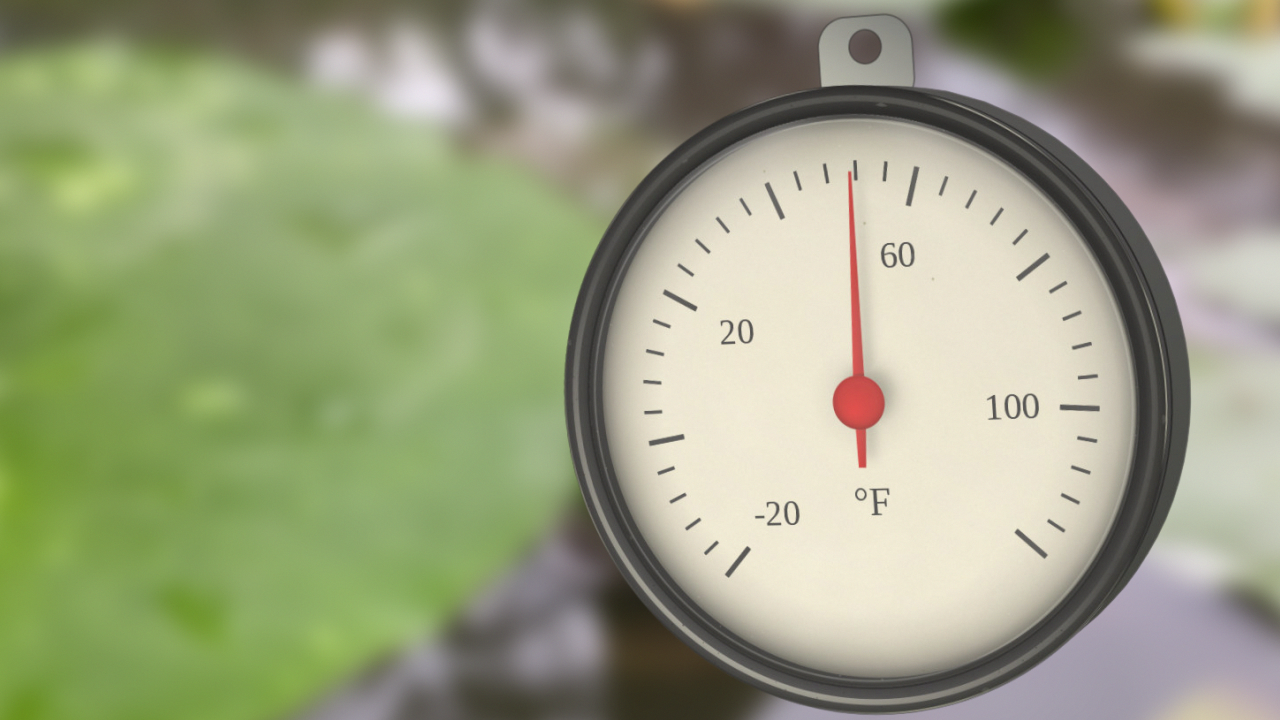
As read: {"value": 52, "unit": "°F"}
